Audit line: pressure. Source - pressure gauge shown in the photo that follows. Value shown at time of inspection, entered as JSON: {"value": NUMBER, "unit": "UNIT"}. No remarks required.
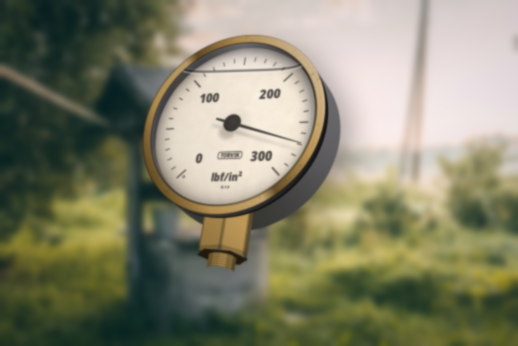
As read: {"value": 270, "unit": "psi"}
